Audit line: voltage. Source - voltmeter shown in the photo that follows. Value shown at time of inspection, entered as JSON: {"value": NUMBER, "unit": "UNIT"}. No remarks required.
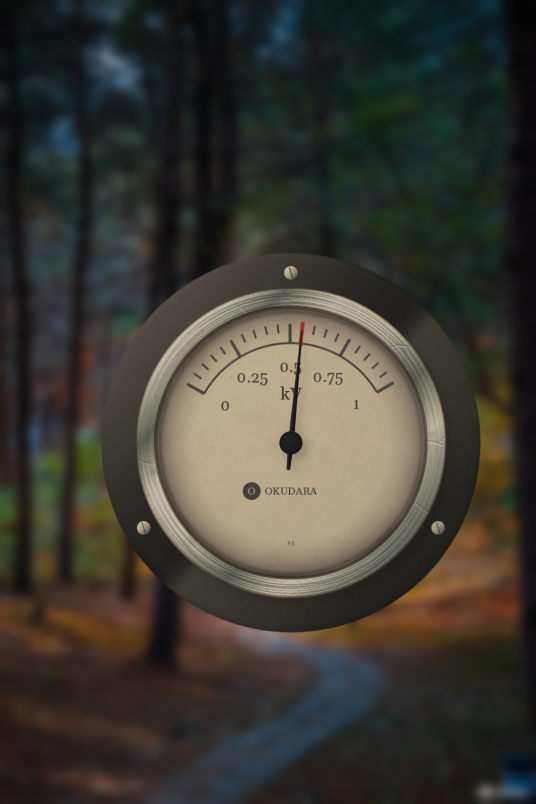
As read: {"value": 0.55, "unit": "kV"}
